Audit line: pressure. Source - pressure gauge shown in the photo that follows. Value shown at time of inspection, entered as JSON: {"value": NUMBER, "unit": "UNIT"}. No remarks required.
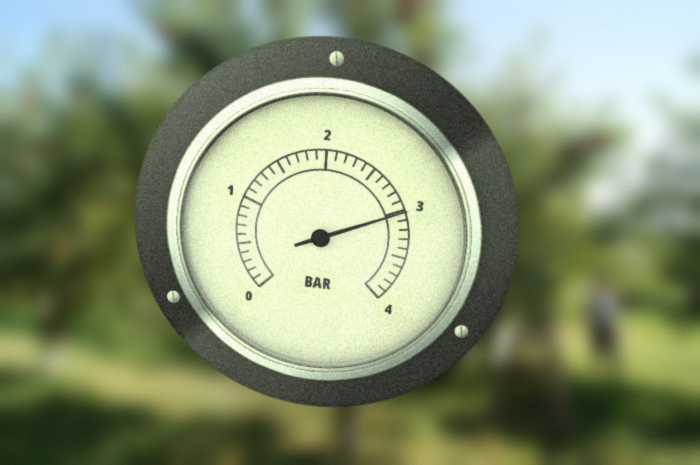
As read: {"value": 3, "unit": "bar"}
